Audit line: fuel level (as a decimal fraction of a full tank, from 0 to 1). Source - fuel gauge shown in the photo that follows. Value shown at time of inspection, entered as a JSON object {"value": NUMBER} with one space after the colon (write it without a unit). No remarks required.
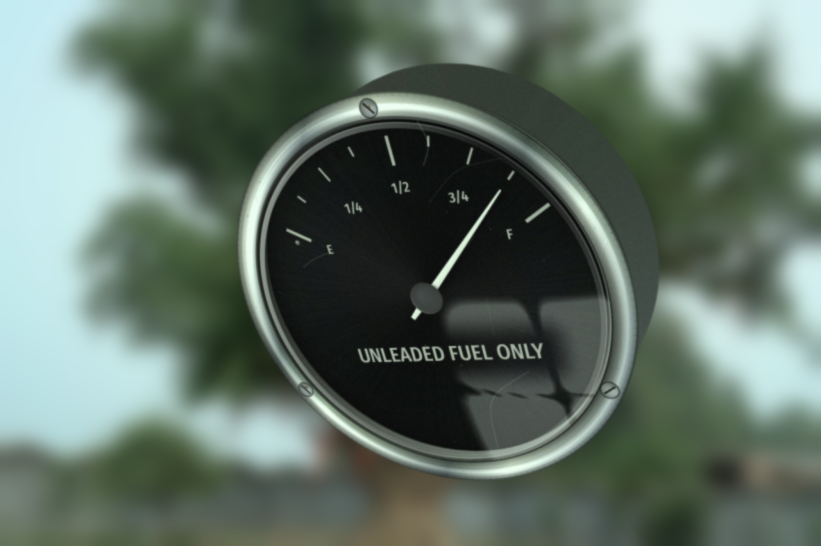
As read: {"value": 0.875}
